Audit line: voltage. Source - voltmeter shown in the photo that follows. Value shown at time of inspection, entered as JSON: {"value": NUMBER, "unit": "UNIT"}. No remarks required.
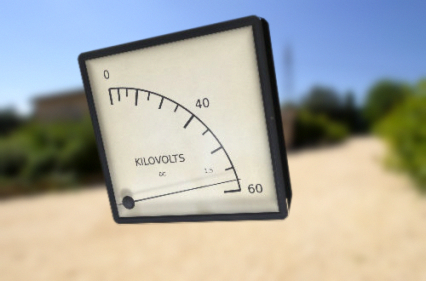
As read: {"value": 57.5, "unit": "kV"}
